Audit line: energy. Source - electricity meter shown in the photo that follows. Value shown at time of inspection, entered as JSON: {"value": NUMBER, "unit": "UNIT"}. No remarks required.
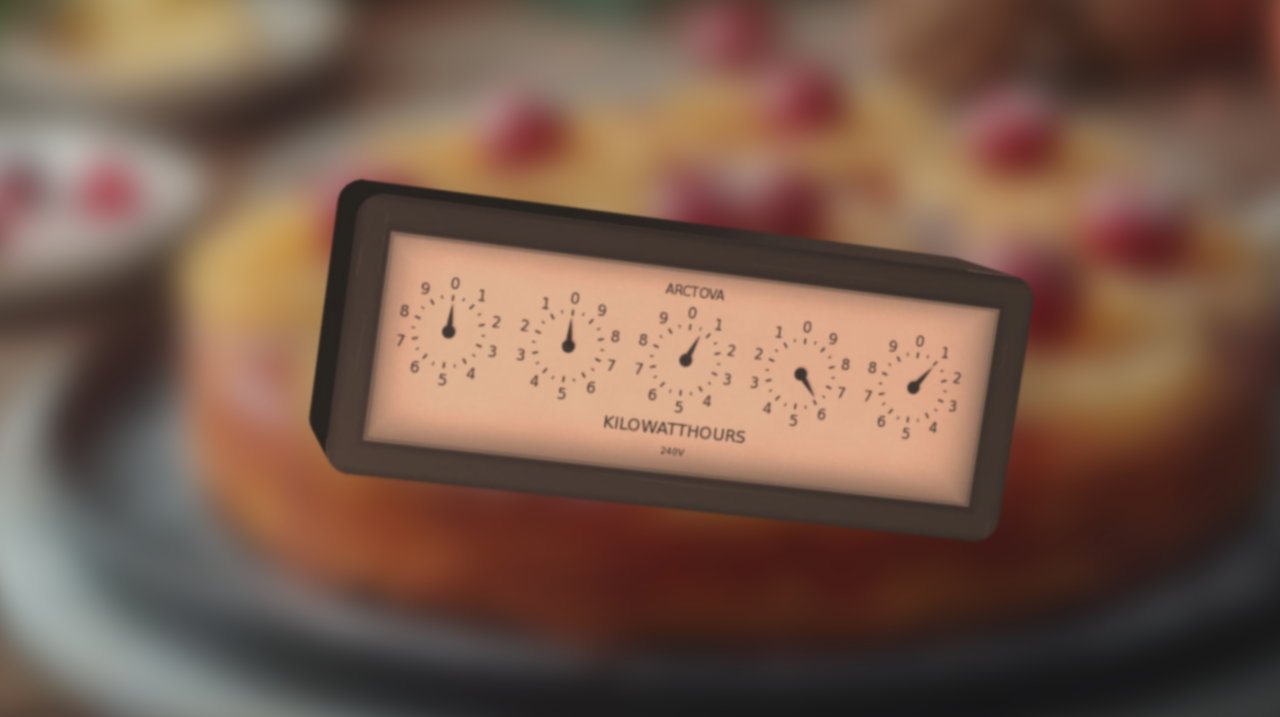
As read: {"value": 61, "unit": "kWh"}
